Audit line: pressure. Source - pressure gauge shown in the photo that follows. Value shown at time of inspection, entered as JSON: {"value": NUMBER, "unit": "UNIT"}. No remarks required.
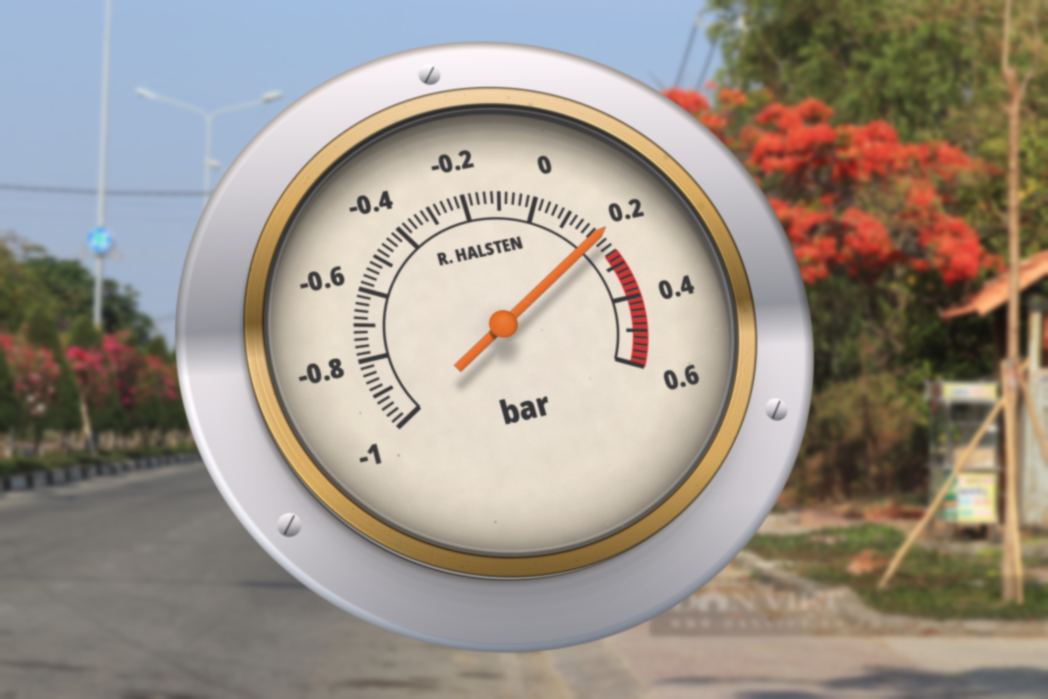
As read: {"value": 0.2, "unit": "bar"}
